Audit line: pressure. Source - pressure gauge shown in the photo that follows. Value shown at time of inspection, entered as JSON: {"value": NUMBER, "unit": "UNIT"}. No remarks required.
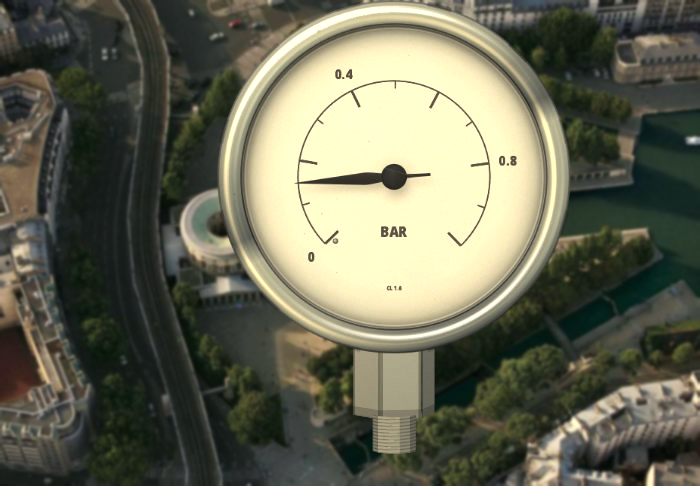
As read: {"value": 0.15, "unit": "bar"}
